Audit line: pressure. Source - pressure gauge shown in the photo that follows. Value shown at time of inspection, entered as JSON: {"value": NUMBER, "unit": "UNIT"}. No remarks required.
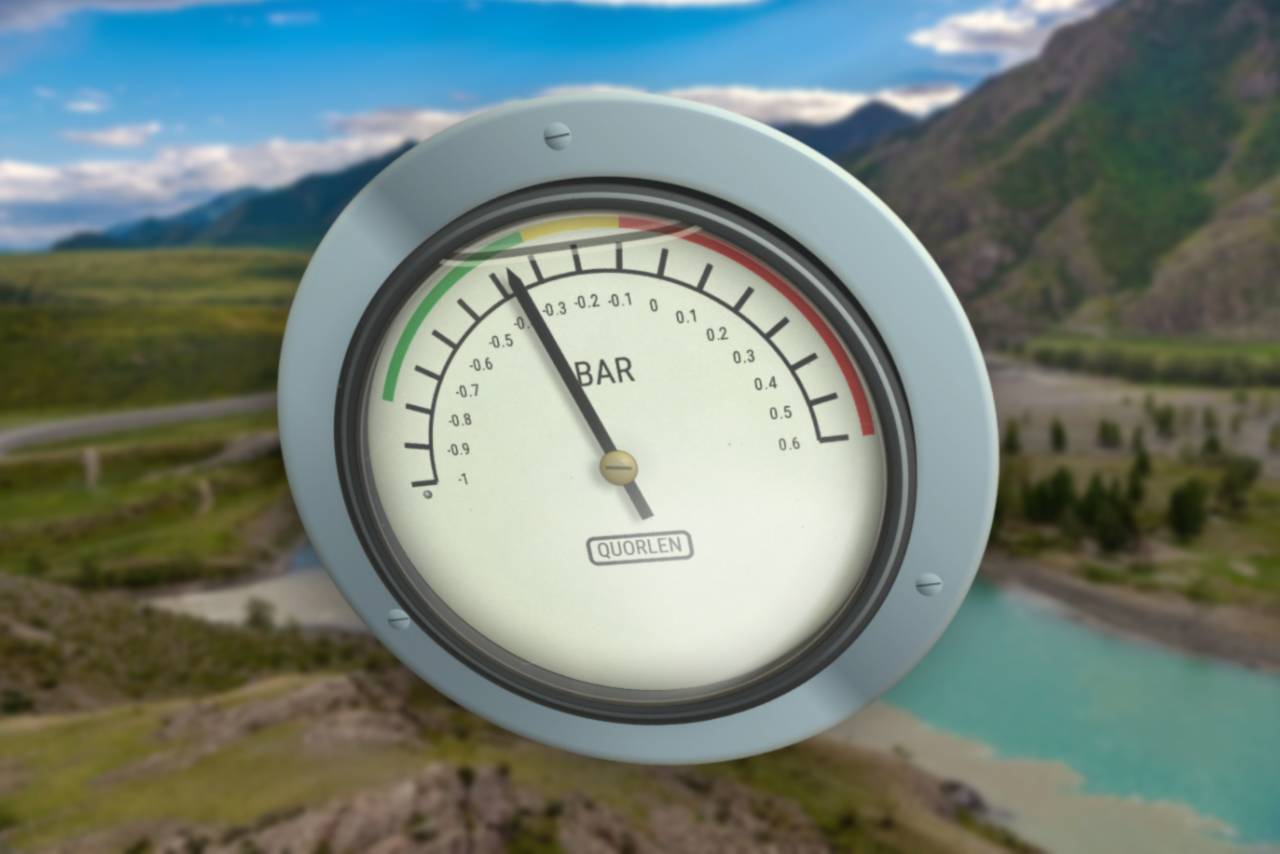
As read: {"value": -0.35, "unit": "bar"}
